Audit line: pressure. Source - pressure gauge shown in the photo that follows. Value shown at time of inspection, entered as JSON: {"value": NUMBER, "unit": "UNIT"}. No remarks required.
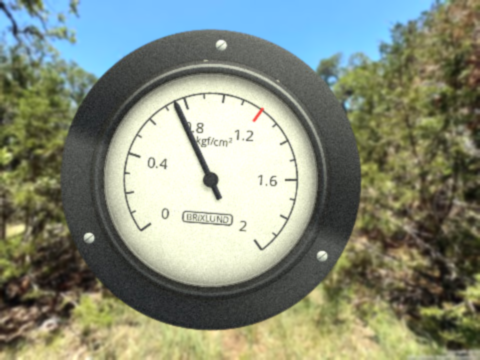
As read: {"value": 0.75, "unit": "kg/cm²"}
